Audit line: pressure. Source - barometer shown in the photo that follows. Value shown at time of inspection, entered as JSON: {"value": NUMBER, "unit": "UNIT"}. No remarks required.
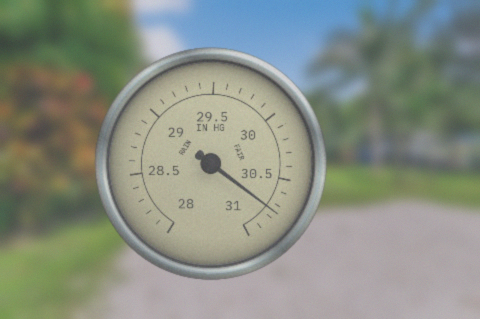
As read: {"value": 30.75, "unit": "inHg"}
